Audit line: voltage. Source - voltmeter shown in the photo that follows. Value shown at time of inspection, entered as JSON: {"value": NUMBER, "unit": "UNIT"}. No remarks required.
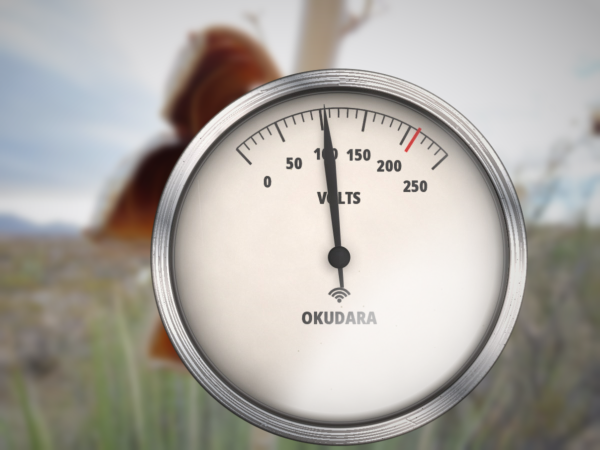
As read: {"value": 105, "unit": "V"}
